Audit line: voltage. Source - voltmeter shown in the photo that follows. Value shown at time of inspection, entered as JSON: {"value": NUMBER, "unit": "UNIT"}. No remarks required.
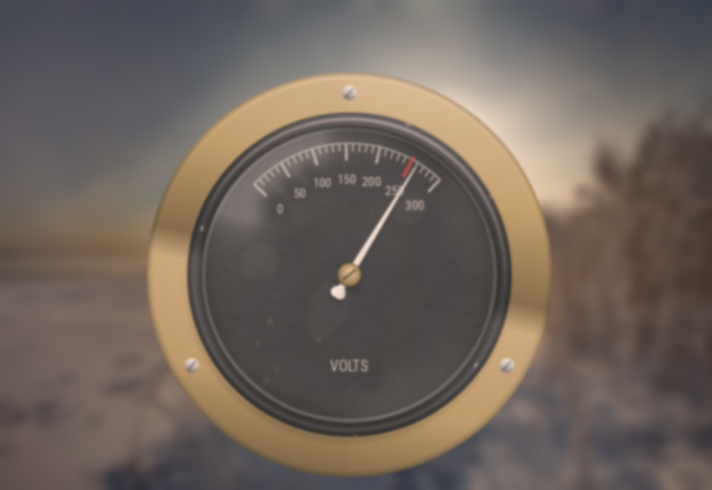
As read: {"value": 260, "unit": "V"}
